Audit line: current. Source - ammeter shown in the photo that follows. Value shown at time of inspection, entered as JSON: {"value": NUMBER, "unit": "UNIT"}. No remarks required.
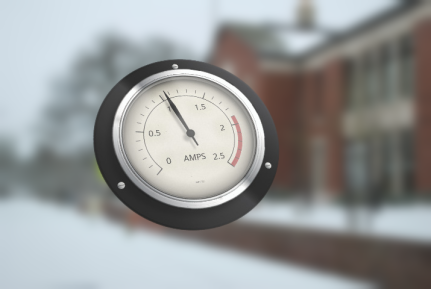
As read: {"value": 1.05, "unit": "A"}
